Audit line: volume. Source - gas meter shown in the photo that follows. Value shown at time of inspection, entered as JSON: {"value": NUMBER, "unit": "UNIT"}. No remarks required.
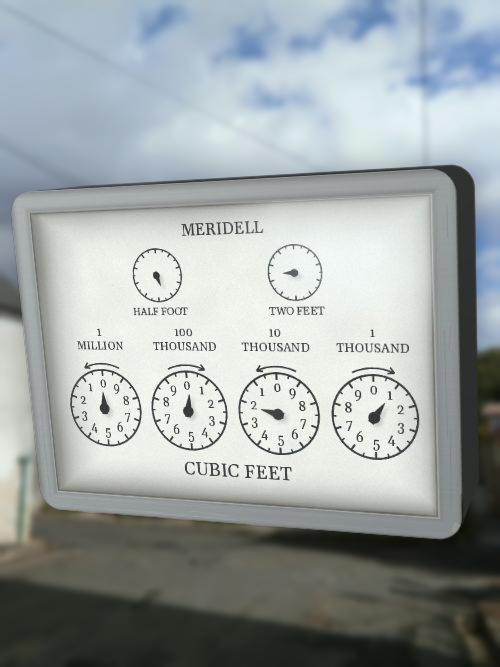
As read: {"value": 2100, "unit": "ft³"}
